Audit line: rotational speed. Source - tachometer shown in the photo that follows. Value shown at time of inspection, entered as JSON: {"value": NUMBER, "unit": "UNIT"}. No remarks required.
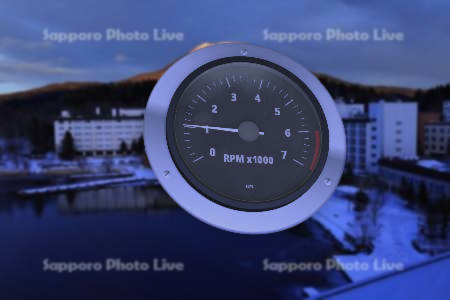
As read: {"value": 1000, "unit": "rpm"}
